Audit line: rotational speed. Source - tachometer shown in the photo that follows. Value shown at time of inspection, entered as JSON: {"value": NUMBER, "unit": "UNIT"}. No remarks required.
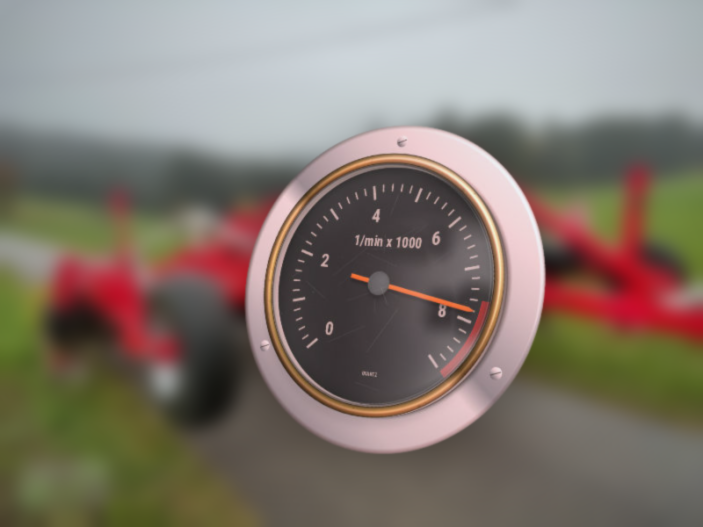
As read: {"value": 7800, "unit": "rpm"}
